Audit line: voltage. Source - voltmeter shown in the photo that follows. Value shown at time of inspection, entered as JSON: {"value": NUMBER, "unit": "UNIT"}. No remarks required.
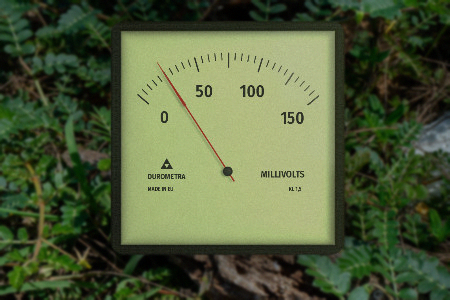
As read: {"value": 25, "unit": "mV"}
